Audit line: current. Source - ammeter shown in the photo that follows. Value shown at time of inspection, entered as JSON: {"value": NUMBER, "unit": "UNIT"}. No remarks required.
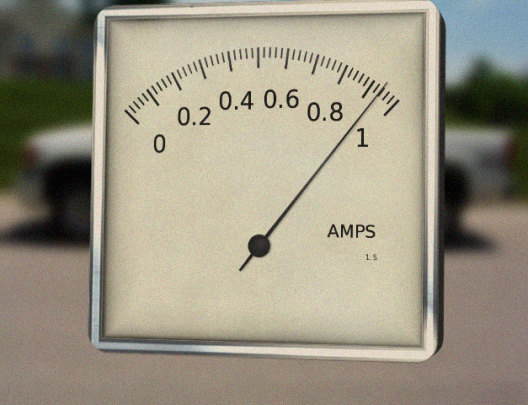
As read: {"value": 0.94, "unit": "A"}
